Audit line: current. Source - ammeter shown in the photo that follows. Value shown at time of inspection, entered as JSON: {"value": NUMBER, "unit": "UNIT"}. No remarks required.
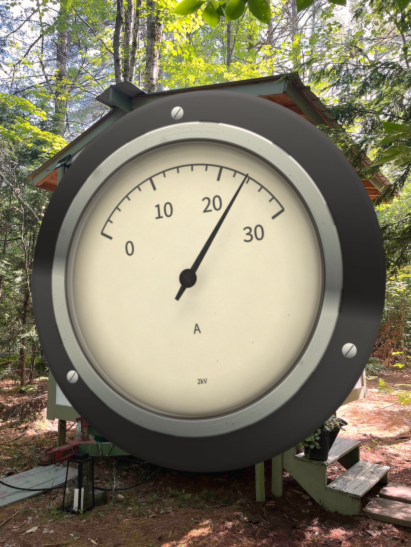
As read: {"value": 24, "unit": "A"}
